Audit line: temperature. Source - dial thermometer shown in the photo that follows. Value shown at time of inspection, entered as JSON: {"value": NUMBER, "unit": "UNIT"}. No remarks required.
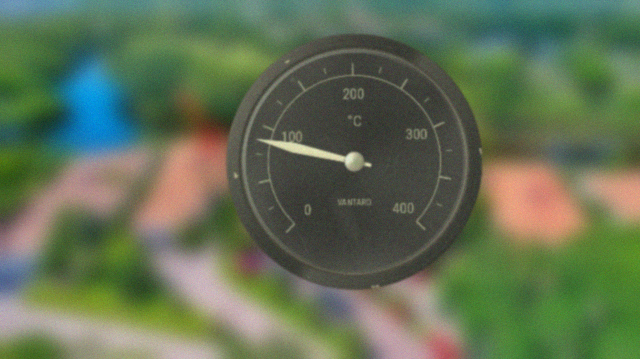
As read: {"value": 87.5, "unit": "°C"}
